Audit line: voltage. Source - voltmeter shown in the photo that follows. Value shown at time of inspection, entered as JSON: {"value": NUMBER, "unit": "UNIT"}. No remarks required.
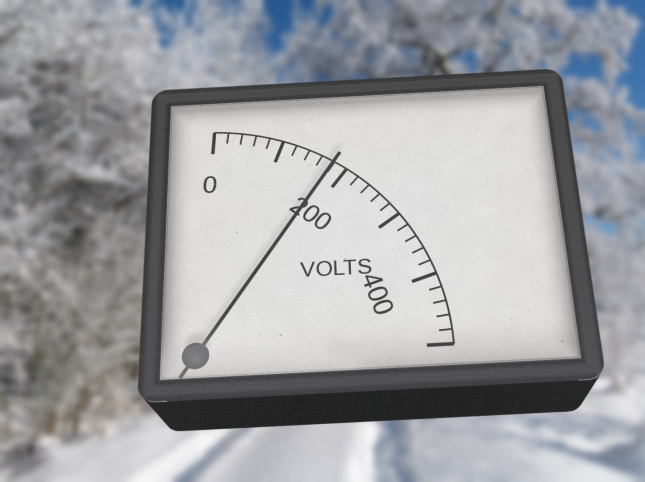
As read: {"value": 180, "unit": "V"}
